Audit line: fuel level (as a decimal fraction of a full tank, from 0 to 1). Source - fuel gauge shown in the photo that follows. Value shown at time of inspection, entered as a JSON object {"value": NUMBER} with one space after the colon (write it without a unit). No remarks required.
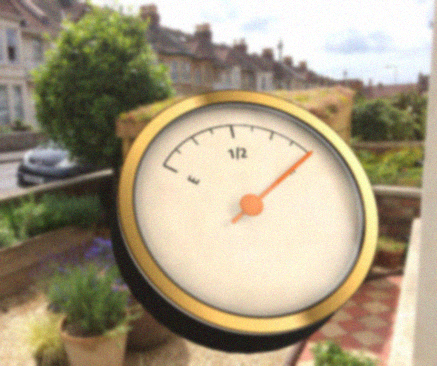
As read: {"value": 1}
